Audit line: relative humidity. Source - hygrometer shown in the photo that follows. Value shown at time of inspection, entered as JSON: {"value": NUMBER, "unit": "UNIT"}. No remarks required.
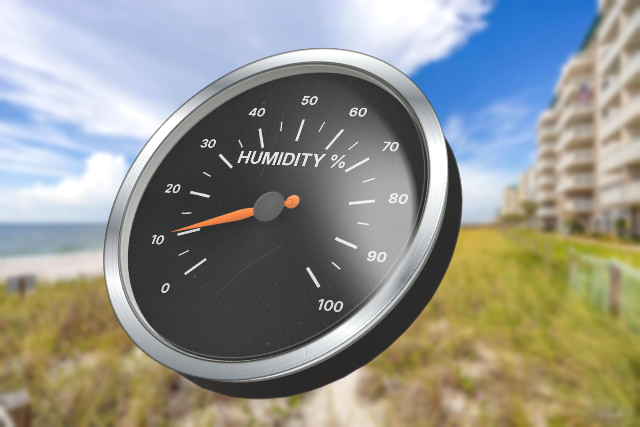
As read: {"value": 10, "unit": "%"}
